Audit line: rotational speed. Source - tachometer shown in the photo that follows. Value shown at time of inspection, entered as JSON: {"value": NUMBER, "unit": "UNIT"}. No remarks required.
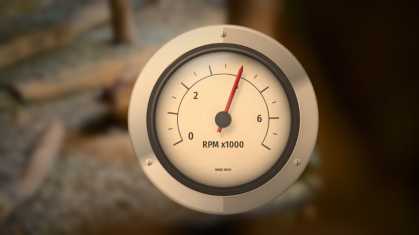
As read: {"value": 4000, "unit": "rpm"}
